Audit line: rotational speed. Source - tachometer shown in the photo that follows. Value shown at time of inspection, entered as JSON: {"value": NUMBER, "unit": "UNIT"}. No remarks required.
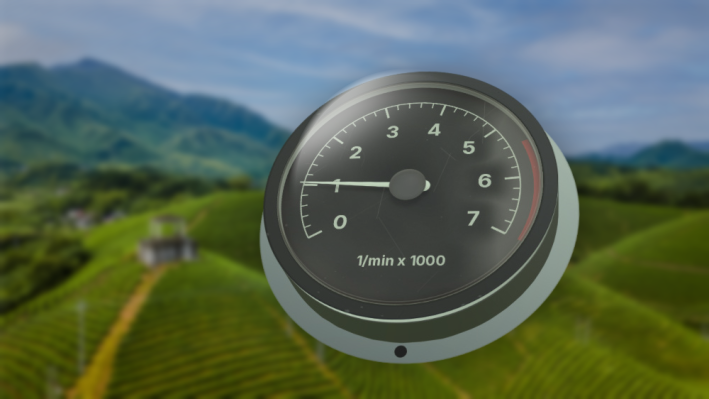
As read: {"value": 1000, "unit": "rpm"}
